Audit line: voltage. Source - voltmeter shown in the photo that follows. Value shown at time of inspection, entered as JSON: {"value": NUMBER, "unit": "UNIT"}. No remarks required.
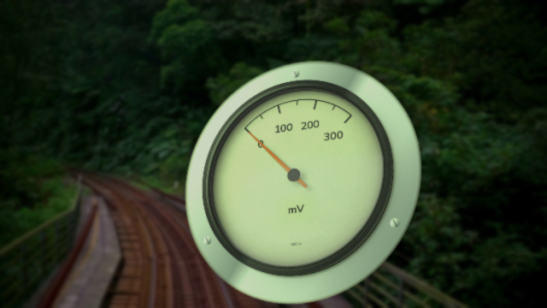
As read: {"value": 0, "unit": "mV"}
